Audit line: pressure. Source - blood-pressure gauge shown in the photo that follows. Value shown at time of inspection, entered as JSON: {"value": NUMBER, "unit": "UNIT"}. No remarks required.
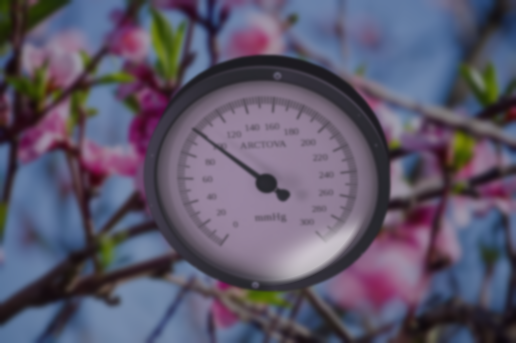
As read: {"value": 100, "unit": "mmHg"}
